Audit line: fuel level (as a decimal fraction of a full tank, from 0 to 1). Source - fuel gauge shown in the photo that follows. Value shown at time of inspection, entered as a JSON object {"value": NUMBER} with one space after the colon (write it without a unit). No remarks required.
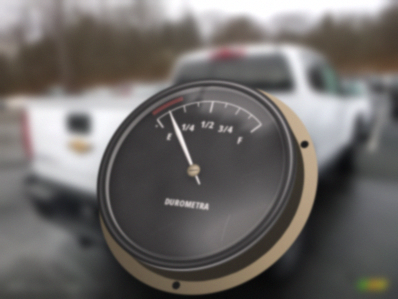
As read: {"value": 0.125}
